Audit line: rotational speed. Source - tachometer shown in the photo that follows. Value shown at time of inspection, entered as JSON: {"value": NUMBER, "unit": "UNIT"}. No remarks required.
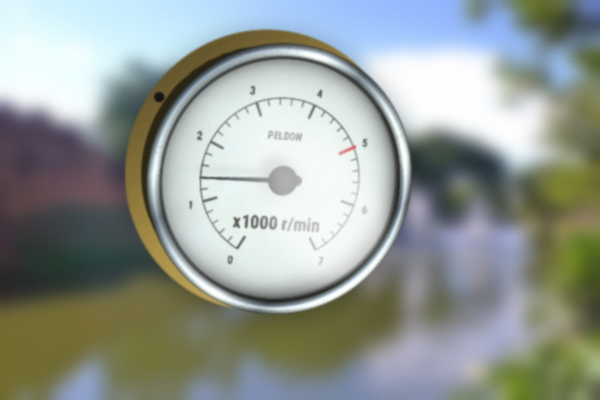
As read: {"value": 1400, "unit": "rpm"}
